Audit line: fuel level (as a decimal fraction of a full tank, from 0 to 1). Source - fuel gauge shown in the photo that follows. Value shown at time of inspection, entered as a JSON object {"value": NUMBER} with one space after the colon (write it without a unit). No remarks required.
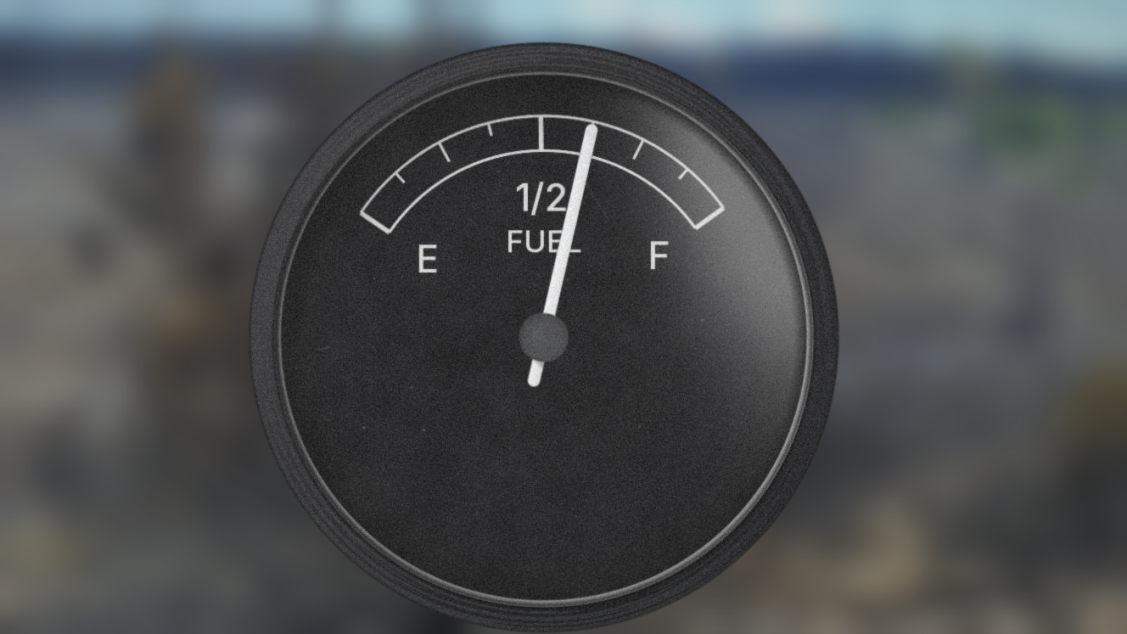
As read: {"value": 0.625}
